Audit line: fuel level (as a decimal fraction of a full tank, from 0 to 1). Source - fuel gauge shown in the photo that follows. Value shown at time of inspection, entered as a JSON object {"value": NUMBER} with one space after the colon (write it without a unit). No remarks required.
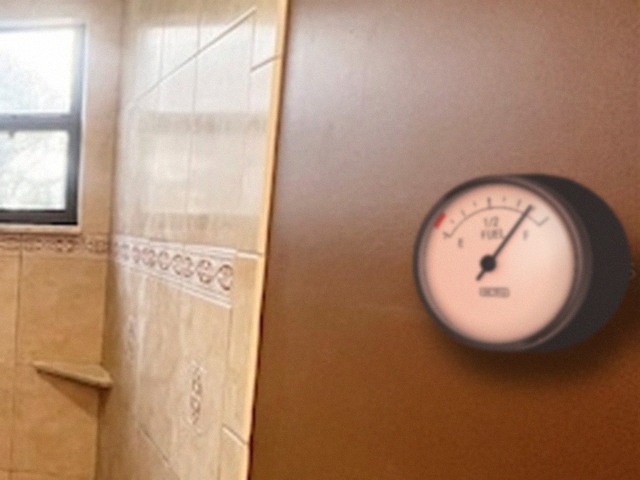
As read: {"value": 0.875}
